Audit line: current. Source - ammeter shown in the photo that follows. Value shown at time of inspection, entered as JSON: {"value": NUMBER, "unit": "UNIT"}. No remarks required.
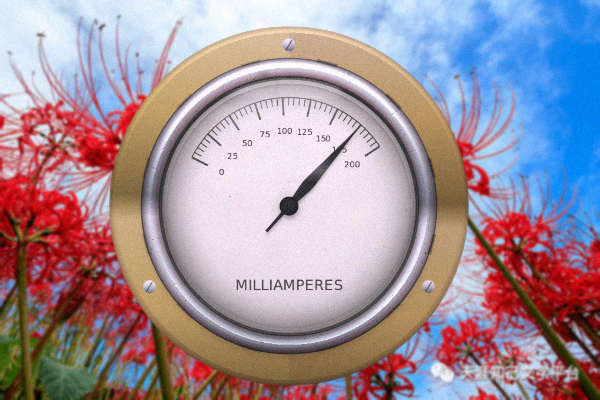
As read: {"value": 175, "unit": "mA"}
